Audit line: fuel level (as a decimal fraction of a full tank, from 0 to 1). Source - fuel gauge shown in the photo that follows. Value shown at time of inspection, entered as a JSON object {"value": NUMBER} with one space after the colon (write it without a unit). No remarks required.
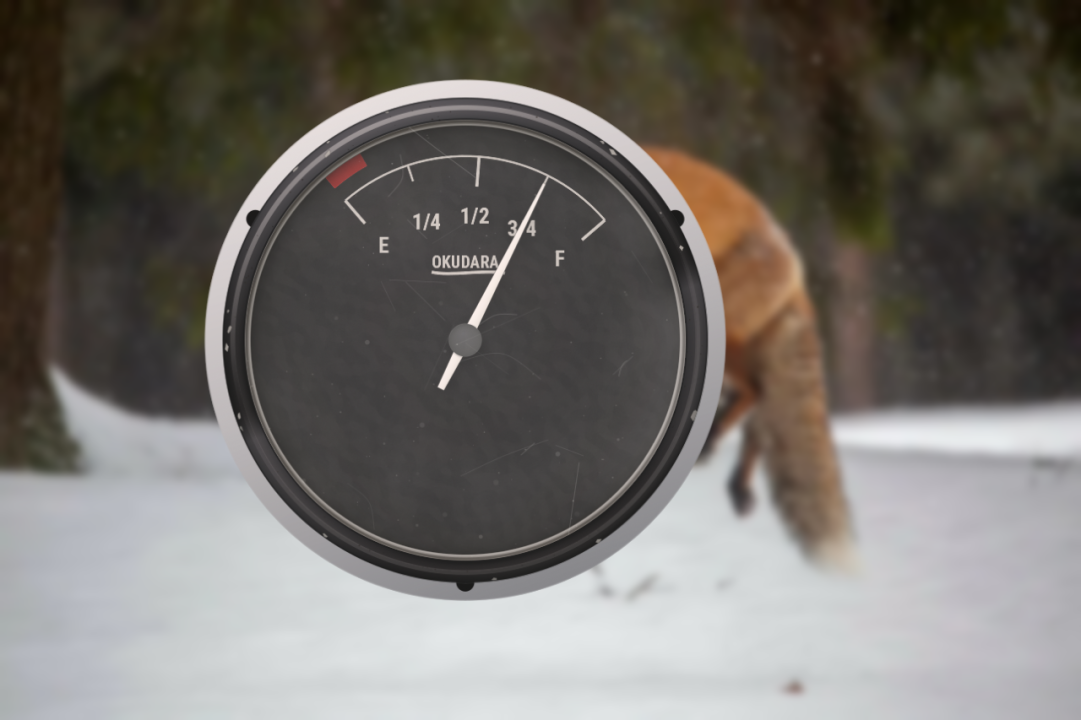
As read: {"value": 0.75}
